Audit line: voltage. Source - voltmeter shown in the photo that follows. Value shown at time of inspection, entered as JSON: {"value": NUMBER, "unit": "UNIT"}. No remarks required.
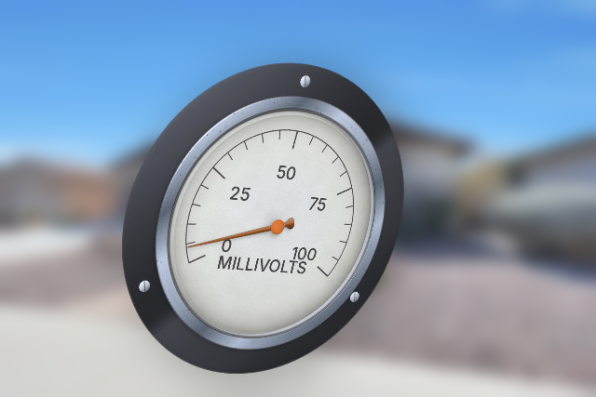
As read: {"value": 5, "unit": "mV"}
